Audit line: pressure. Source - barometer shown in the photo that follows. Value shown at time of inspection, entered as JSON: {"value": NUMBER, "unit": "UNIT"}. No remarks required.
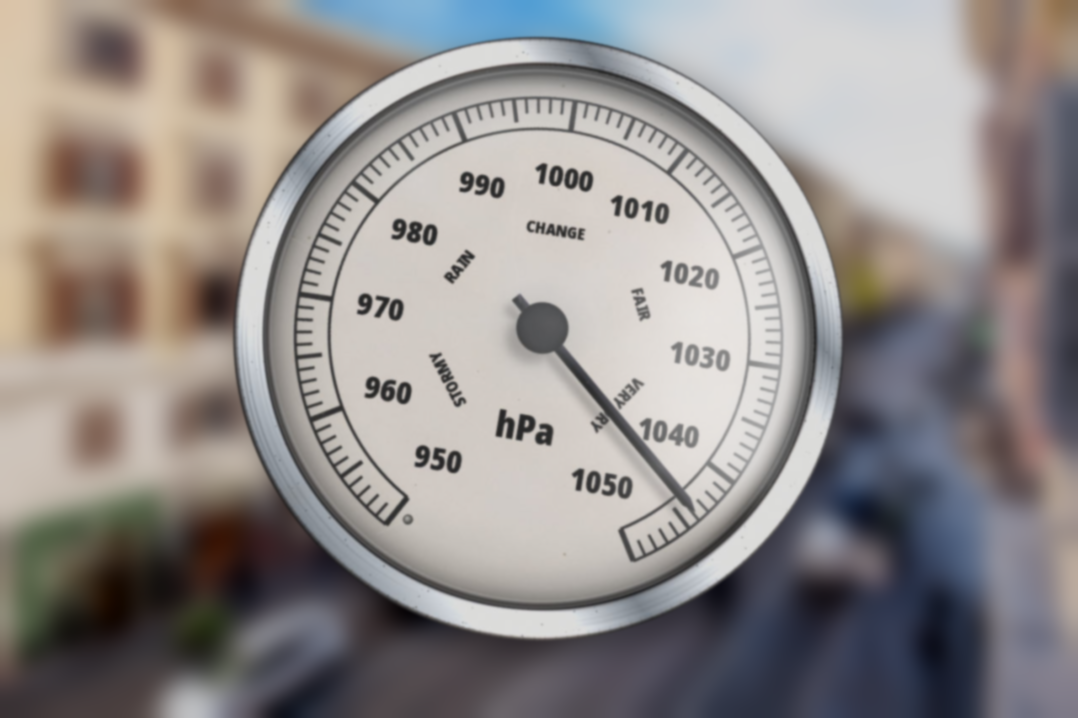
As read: {"value": 1044, "unit": "hPa"}
